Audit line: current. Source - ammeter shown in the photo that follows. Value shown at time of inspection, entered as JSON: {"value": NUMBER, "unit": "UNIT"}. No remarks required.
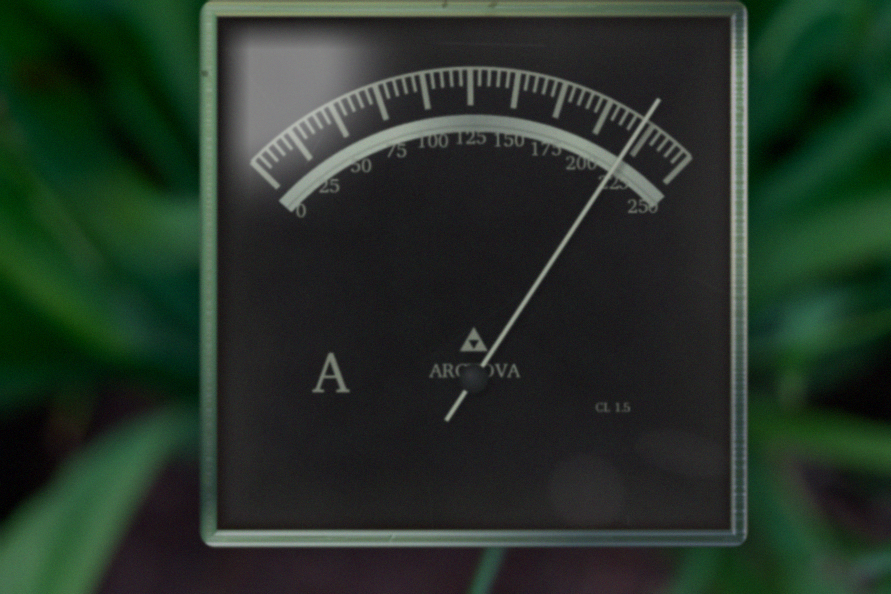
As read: {"value": 220, "unit": "A"}
